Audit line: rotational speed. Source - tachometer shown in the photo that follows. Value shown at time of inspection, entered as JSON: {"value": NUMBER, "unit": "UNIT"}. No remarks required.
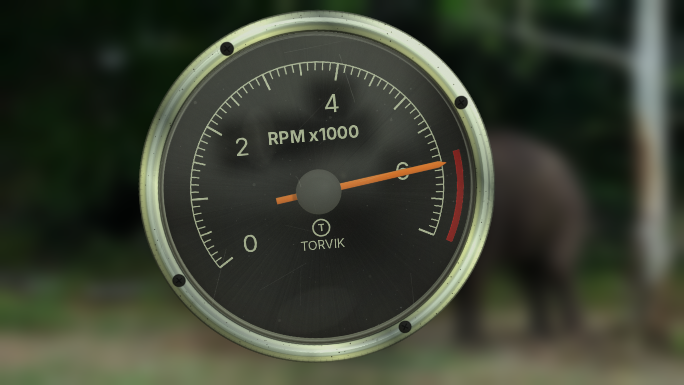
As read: {"value": 6000, "unit": "rpm"}
